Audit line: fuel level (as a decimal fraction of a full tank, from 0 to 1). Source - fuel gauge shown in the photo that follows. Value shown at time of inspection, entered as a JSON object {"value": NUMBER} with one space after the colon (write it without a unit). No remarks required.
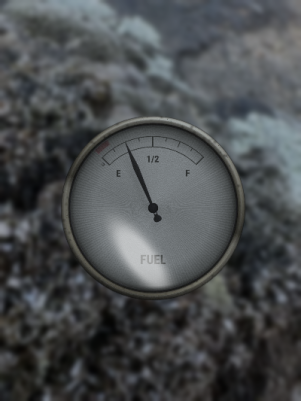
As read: {"value": 0.25}
